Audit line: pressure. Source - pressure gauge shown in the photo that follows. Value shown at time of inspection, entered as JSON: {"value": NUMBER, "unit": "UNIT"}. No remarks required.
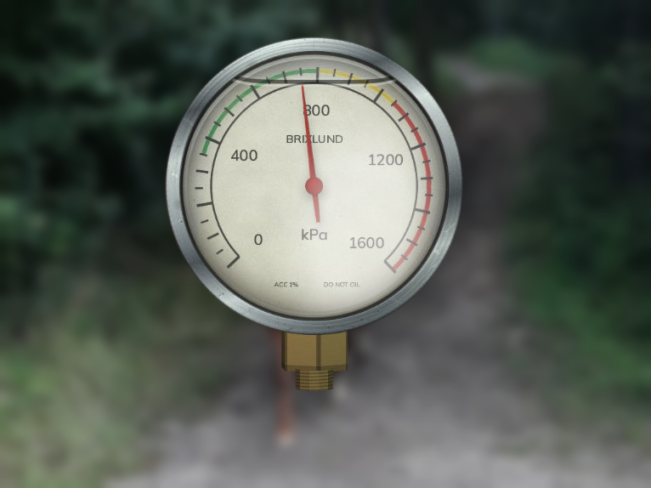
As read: {"value": 750, "unit": "kPa"}
